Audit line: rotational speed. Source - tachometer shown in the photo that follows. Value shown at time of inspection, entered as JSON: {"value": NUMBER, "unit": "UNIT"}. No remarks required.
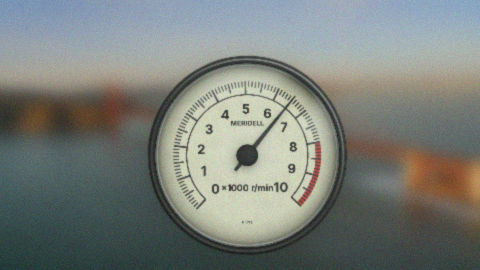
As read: {"value": 6500, "unit": "rpm"}
